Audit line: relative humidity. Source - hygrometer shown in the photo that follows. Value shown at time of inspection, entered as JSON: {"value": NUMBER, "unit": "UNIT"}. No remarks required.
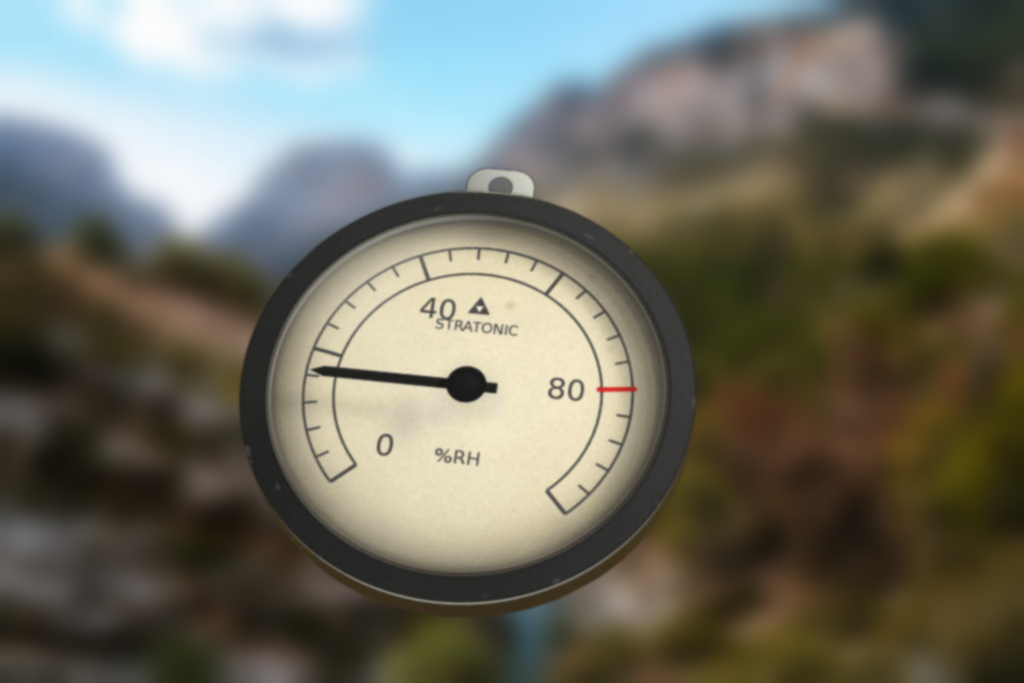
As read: {"value": 16, "unit": "%"}
